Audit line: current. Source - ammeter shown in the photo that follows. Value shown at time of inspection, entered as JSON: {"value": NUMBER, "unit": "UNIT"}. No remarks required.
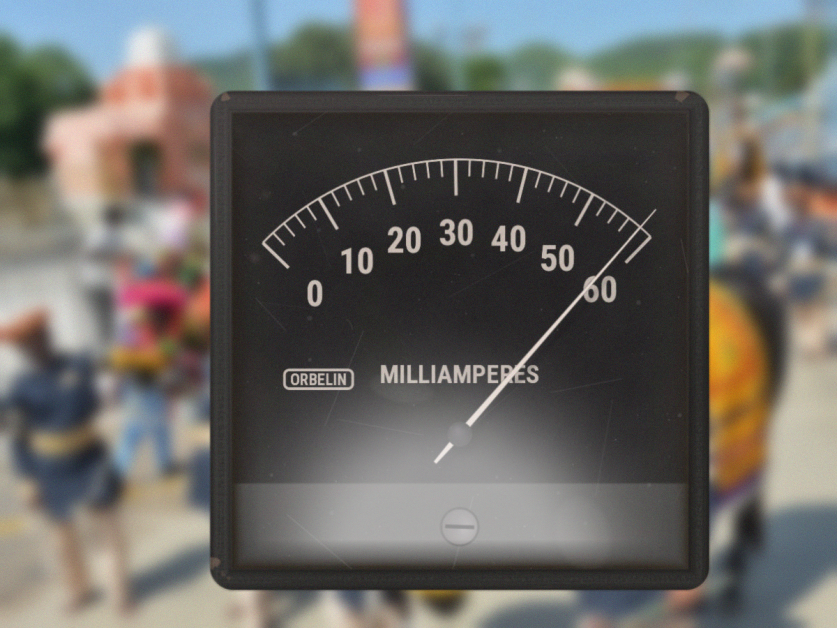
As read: {"value": 58, "unit": "mA"}
